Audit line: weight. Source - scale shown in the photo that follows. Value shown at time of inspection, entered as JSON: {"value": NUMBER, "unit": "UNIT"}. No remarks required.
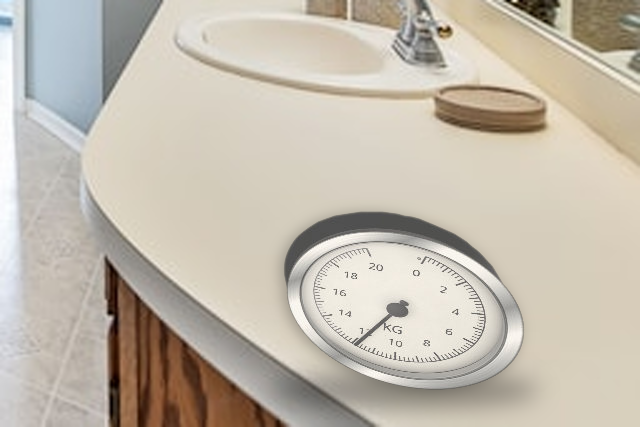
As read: {"value": 12, "unit": "kg"}
